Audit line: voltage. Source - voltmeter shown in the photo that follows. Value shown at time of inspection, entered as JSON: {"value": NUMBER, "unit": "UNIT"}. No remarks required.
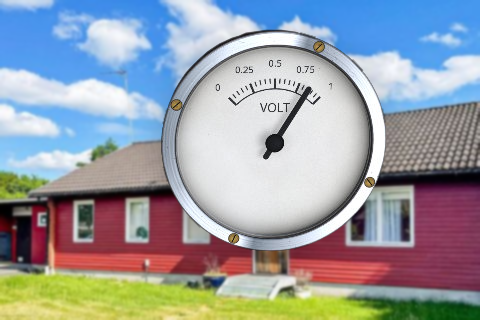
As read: {"value": 0.85, "unit": "V"}
